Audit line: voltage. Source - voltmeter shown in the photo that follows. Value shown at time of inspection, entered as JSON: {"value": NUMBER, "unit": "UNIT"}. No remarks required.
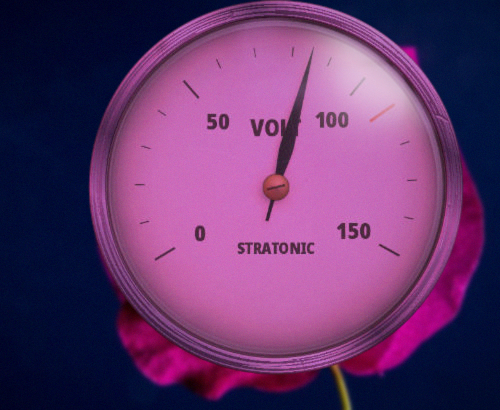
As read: {"value": 85, "unit": "V"}
